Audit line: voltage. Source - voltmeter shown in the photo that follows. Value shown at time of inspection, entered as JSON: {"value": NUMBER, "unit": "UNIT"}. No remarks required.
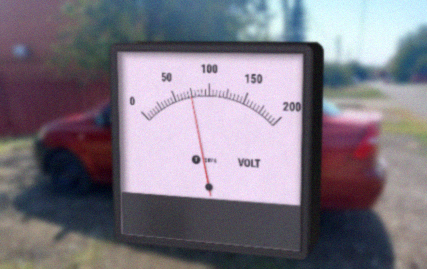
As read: {"value": 75, "unit": "V"}
